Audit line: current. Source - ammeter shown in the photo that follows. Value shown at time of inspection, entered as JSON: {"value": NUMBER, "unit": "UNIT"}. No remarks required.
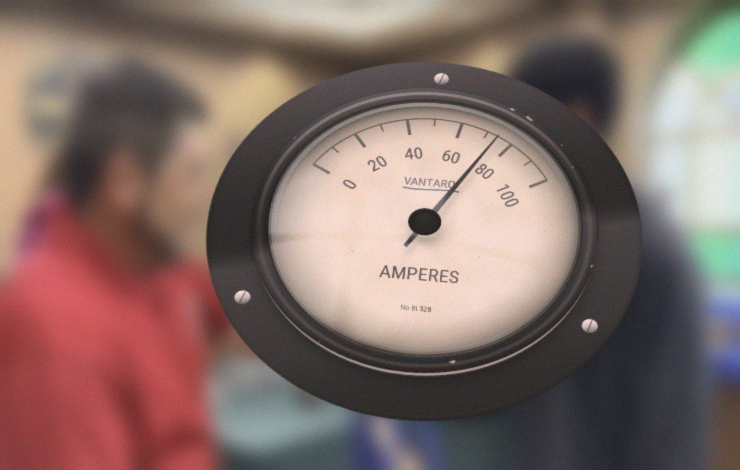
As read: {"value": 75, "unit": "A"}
